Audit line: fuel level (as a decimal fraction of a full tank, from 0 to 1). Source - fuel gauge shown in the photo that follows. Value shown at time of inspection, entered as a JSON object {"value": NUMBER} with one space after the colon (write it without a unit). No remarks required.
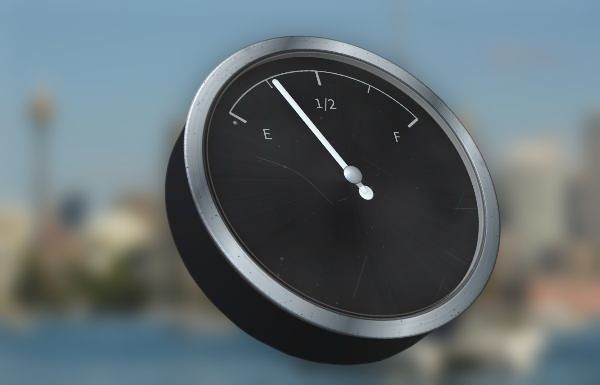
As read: {"value": 0.25}
